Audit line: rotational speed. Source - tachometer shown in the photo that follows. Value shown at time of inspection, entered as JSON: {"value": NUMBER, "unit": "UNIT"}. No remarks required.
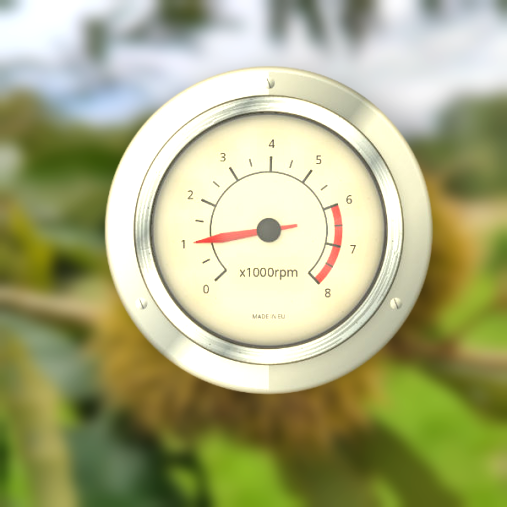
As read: {"value": 1000, "unit": "rpm"}
